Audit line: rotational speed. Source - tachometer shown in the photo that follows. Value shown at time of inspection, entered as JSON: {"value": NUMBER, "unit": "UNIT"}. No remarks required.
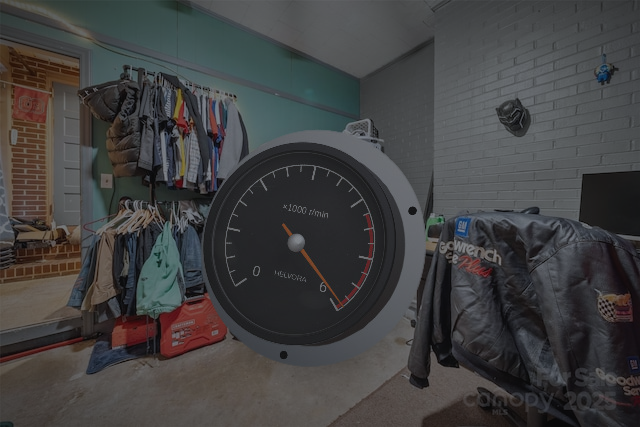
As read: {"value": 5875, "unit": "rpm"}
